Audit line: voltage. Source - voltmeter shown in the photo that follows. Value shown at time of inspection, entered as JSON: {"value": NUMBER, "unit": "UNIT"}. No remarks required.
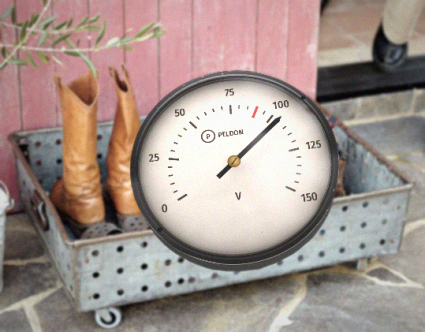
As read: {"value": 105, "unit": "V"}
